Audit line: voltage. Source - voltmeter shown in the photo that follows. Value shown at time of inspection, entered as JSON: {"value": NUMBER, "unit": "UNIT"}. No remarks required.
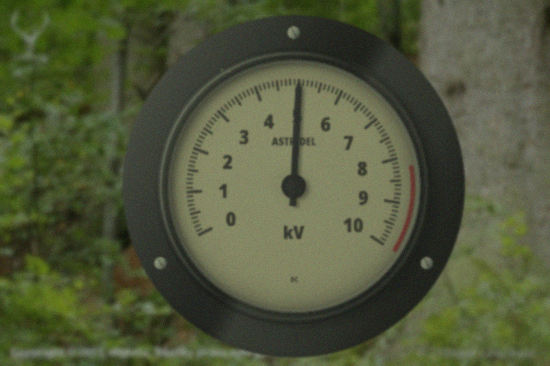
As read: {"value": 5, "unit": "kV"}
